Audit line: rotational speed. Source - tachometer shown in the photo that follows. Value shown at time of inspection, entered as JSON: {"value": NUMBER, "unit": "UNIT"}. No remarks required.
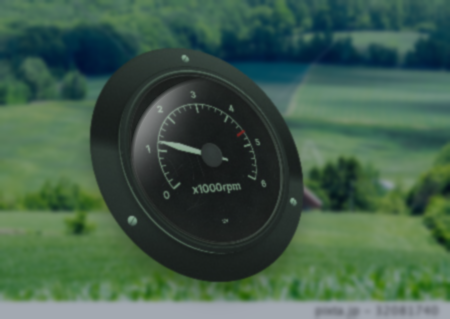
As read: {"value": 1200, "unit": "rpm"}
